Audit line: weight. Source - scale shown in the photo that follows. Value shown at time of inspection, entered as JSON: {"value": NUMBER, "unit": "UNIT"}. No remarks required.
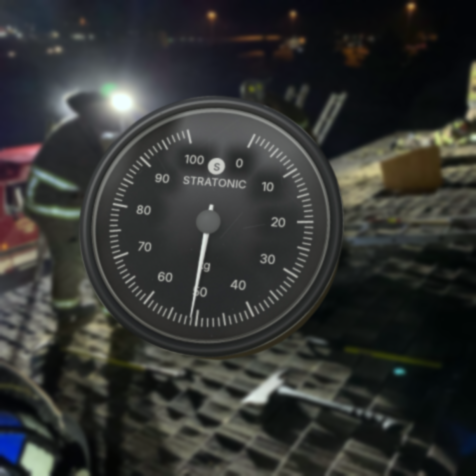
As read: {"value": 51, "unit": "kg"}
